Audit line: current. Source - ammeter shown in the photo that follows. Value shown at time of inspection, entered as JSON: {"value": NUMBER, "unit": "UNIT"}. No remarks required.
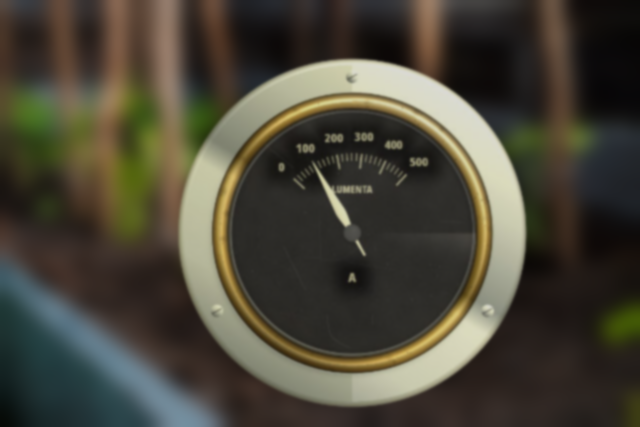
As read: {"value": 100, "unit": "A"}
